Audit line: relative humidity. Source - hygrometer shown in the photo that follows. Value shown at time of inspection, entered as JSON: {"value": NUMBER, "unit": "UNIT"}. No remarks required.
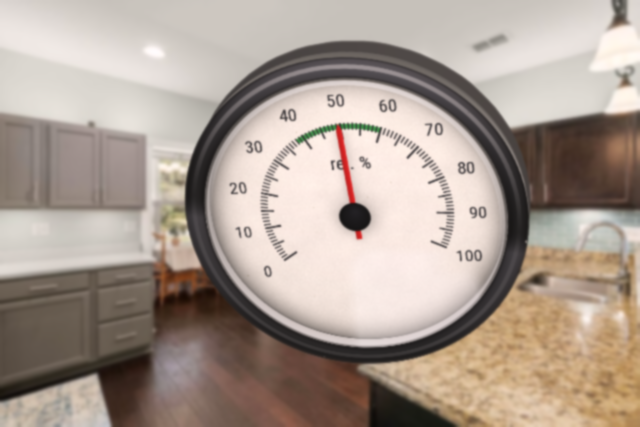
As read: {"value": 50, "unit": "%"}
